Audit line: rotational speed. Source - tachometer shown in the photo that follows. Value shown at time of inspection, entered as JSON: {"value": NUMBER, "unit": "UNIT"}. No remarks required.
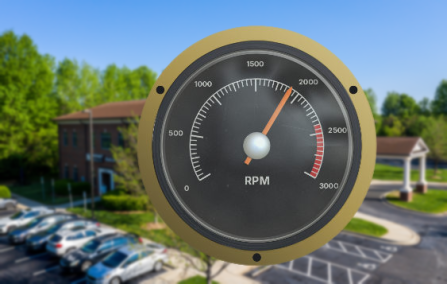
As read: {"value": 1900, "unit": "rpm"}
